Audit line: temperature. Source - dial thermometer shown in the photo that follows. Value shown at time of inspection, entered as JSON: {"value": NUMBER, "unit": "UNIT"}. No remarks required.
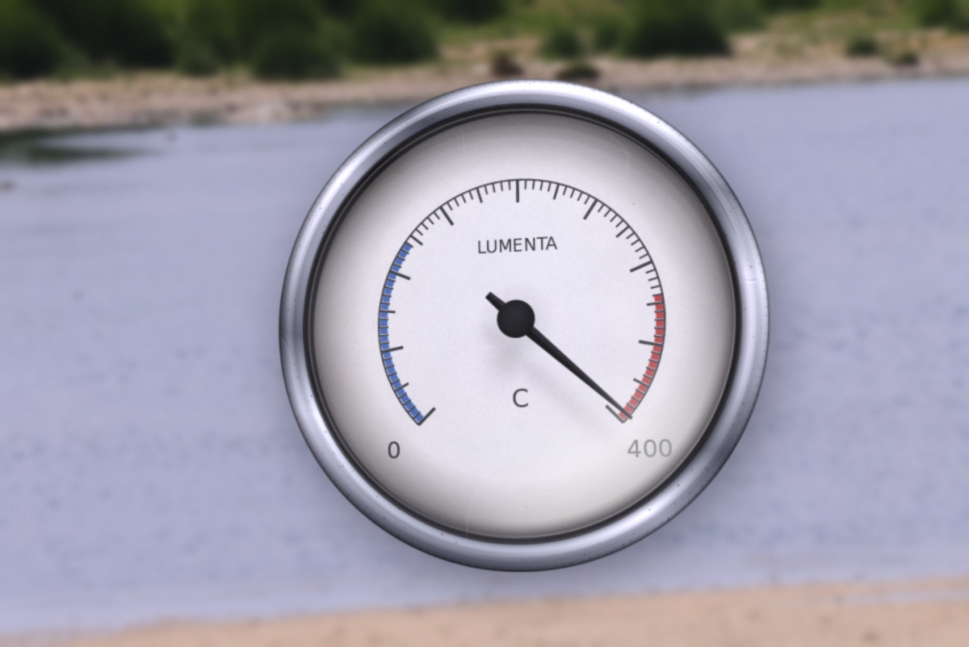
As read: {"value": 395, "unit": "°C"}
